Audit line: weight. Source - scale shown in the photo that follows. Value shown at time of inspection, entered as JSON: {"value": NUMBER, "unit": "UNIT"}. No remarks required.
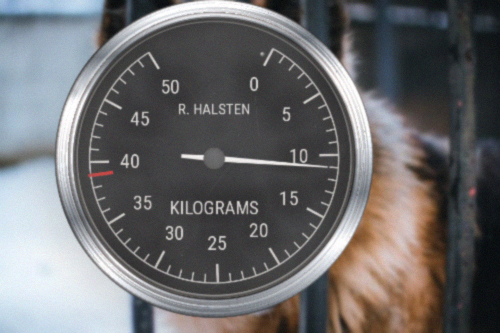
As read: {"value": 11, "unit": "kg"}
